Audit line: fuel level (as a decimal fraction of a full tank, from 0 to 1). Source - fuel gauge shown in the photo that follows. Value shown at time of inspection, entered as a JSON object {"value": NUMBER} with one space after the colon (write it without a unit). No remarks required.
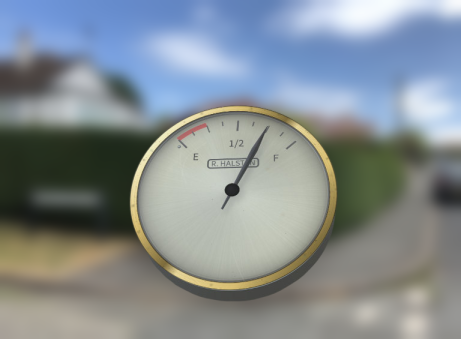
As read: {"value": 0.75}
